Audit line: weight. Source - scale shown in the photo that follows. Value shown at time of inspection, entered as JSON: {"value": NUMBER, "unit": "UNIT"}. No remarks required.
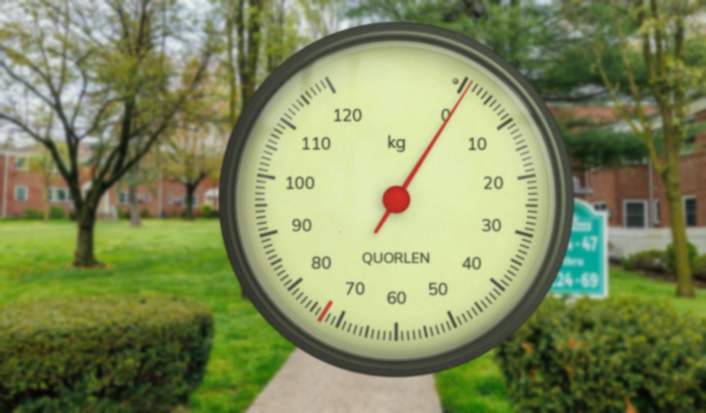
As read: {"value": 1, "unit": "kg"}
